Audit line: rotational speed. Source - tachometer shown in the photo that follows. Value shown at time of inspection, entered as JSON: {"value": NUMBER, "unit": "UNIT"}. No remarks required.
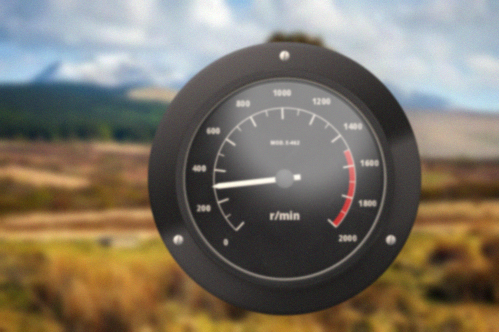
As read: {"value": 300, "unit": "rpm"}
